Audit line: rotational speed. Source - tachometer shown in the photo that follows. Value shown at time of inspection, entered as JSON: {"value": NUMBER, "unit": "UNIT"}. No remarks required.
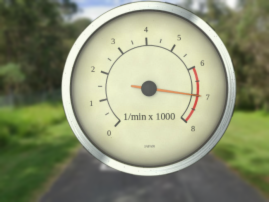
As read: {"value": 7000, "unit": "rpm"}
